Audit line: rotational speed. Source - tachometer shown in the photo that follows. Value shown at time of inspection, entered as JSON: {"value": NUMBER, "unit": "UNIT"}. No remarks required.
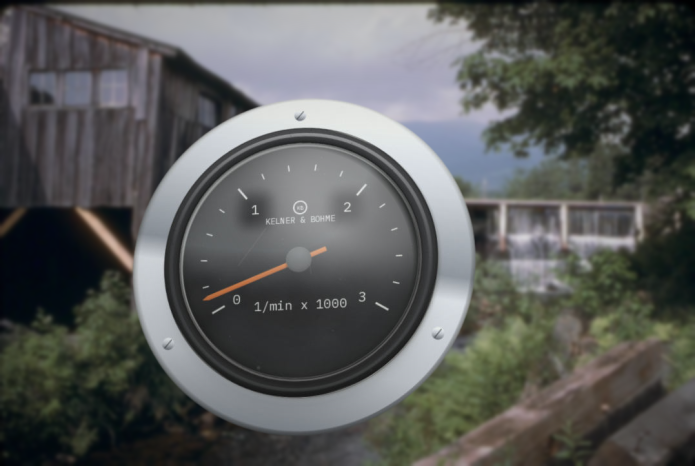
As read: {"value": 100, "unit": "rpm"}
